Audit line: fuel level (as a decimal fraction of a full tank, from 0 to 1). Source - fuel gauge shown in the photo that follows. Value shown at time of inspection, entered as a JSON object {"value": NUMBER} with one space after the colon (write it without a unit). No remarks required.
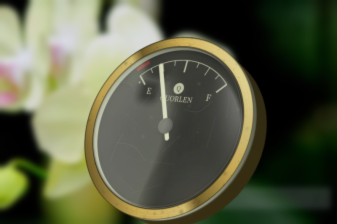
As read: {"value": 0.25}
